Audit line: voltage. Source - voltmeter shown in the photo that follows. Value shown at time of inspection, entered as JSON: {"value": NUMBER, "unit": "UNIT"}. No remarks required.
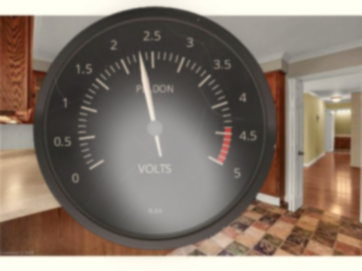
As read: {"value": 2.3, "unit": "V"}
